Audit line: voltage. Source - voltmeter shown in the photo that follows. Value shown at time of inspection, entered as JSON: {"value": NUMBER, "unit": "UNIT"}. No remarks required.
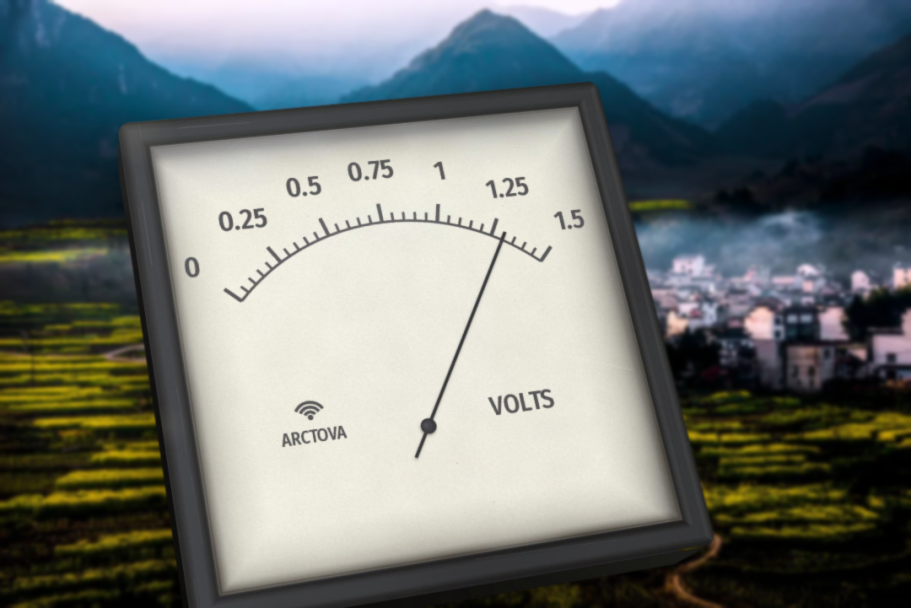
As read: {"value": 1.3, "unit": "V"}
